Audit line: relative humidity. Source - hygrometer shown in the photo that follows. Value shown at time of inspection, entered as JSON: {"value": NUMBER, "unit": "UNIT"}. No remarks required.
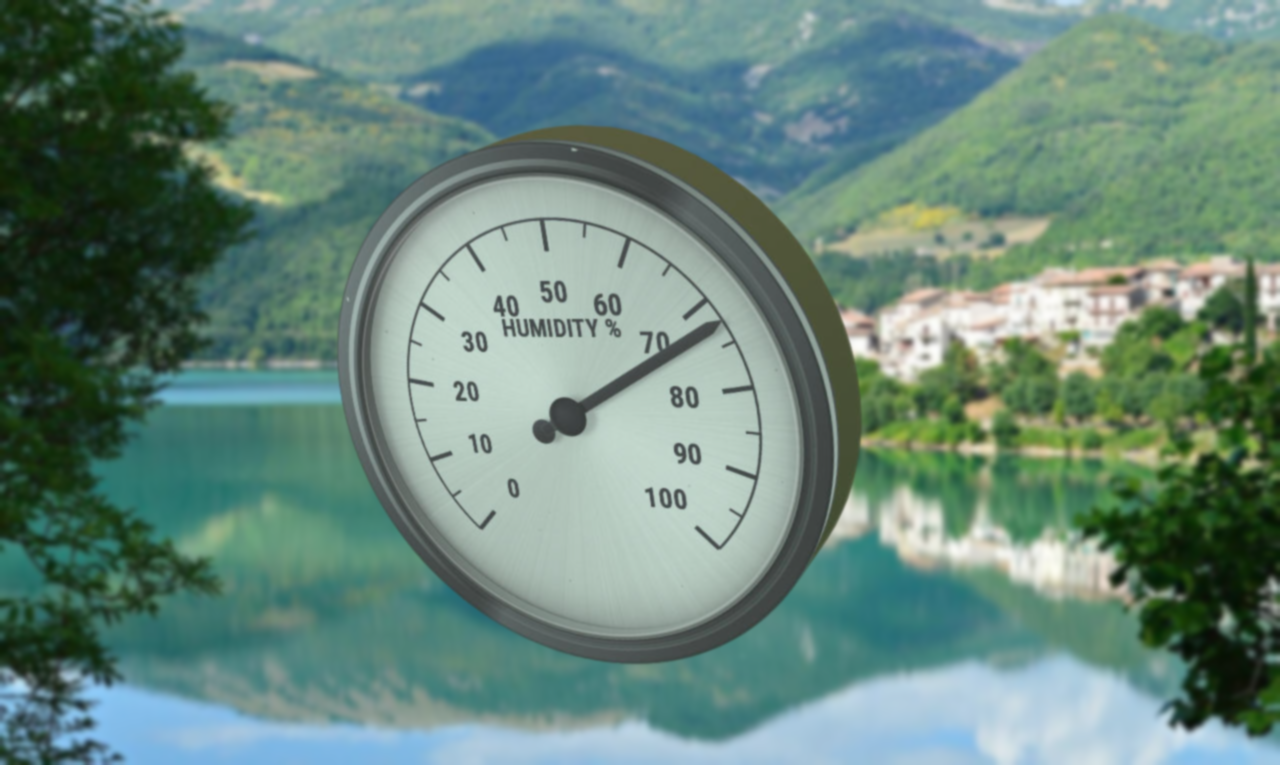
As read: {"value": 72.5, "unit": "%"}
